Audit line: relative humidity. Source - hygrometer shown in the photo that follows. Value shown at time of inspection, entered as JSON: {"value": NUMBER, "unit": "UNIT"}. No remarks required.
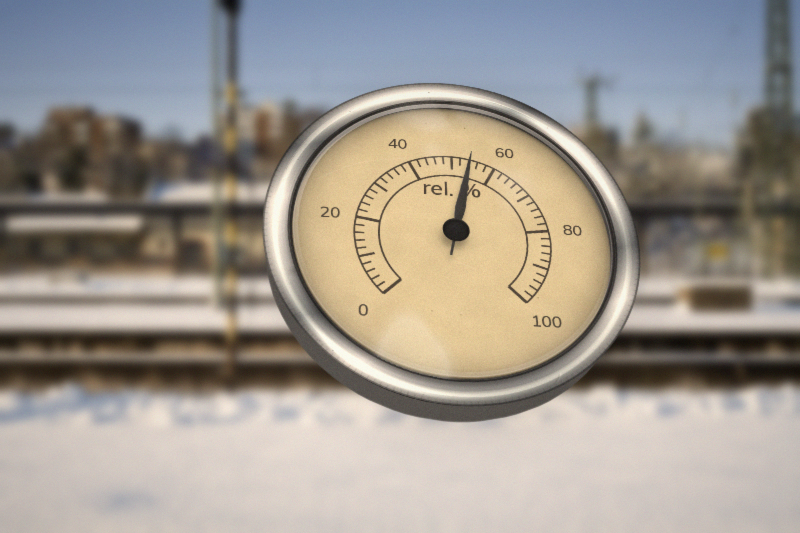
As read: {"value": 54, "unit": "%"}
